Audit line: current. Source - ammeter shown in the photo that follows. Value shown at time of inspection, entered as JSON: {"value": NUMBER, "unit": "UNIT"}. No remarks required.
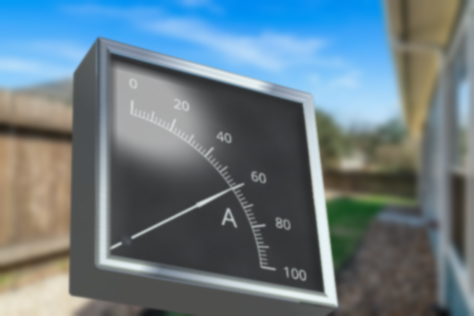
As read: {"value": 60, "unit": "A"}
